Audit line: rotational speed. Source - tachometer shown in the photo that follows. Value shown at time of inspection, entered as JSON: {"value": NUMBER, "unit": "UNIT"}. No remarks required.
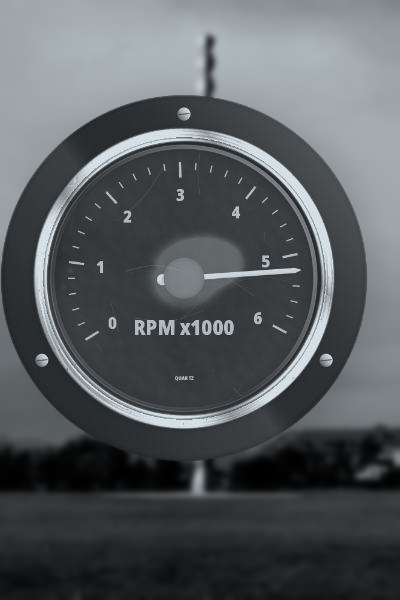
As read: {"value": 5200, "unit": "rpm"}
